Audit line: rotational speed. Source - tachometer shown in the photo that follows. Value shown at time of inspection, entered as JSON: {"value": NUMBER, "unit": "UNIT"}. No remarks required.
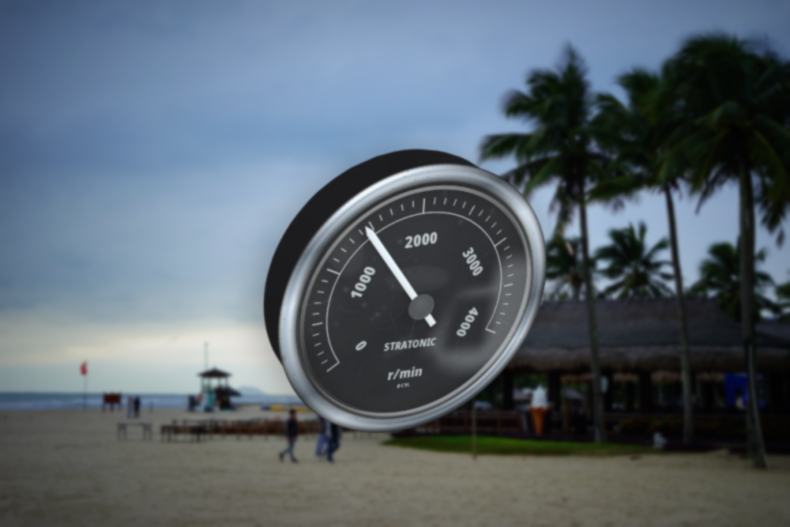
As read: {"value": 1450, "unit": "rpm"}
